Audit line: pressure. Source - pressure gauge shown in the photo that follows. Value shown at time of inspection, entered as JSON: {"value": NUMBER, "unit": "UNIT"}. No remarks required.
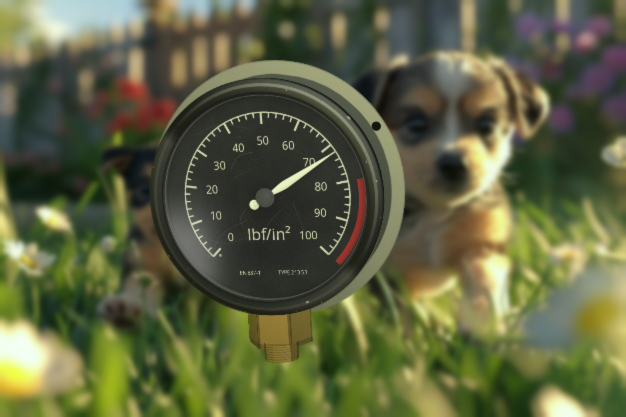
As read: {"value": 72, "unit": "psi"}
